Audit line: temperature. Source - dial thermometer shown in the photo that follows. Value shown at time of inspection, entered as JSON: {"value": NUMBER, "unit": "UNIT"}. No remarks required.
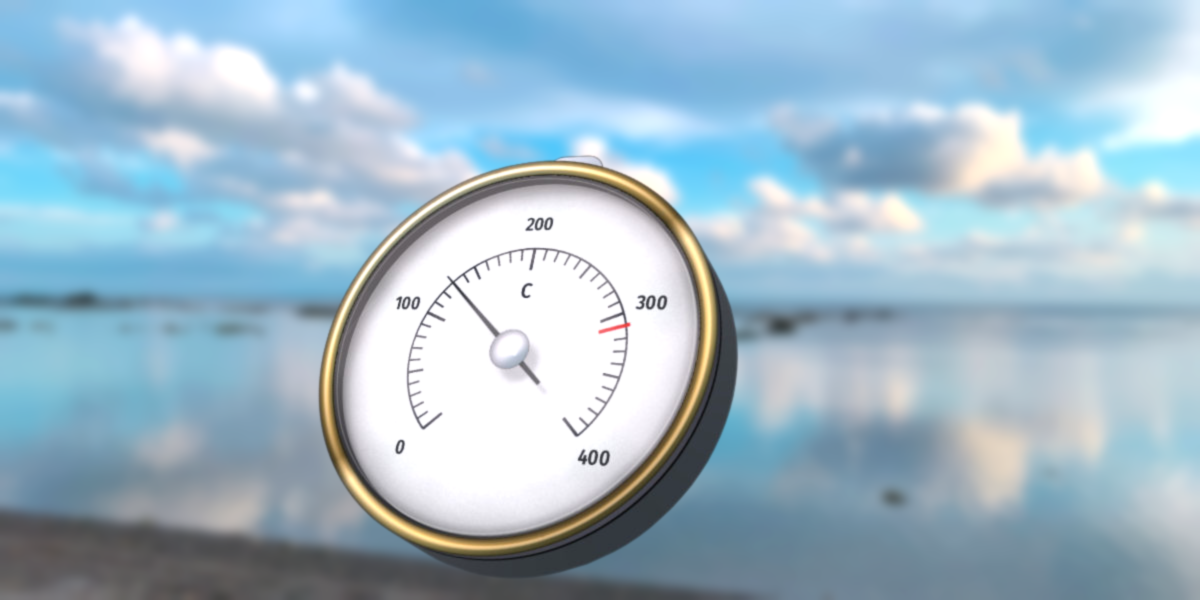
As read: {"value": 130, "unit": "°C"}
